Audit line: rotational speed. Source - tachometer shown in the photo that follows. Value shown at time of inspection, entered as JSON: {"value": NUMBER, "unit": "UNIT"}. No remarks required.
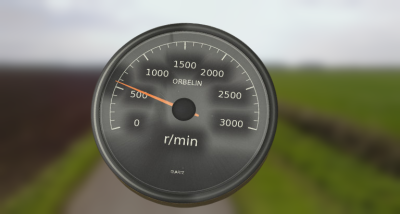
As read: {"value": 550, "unit": "rpm"}
